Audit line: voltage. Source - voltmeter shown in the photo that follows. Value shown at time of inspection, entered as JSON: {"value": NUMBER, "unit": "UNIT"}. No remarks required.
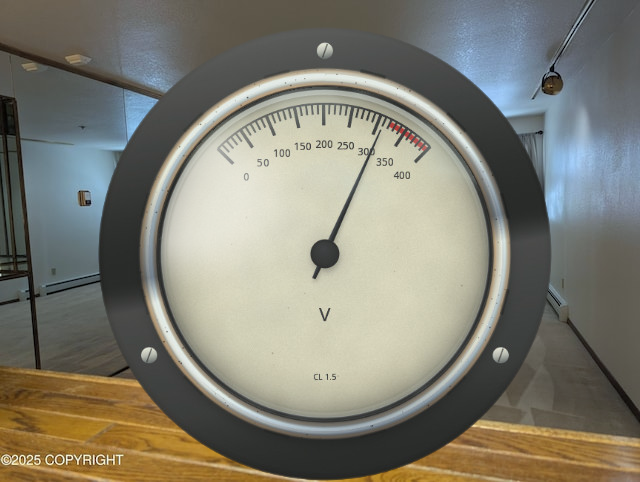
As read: {"value": 310, "unit": "V"}
